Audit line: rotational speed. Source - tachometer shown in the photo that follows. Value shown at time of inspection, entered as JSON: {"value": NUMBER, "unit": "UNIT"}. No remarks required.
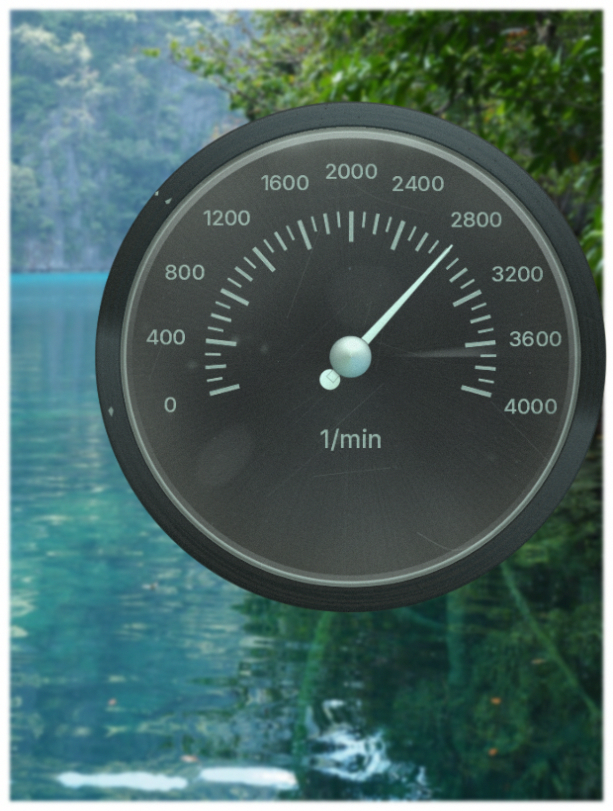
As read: {"value": 2800, "unit": "rpm"}
